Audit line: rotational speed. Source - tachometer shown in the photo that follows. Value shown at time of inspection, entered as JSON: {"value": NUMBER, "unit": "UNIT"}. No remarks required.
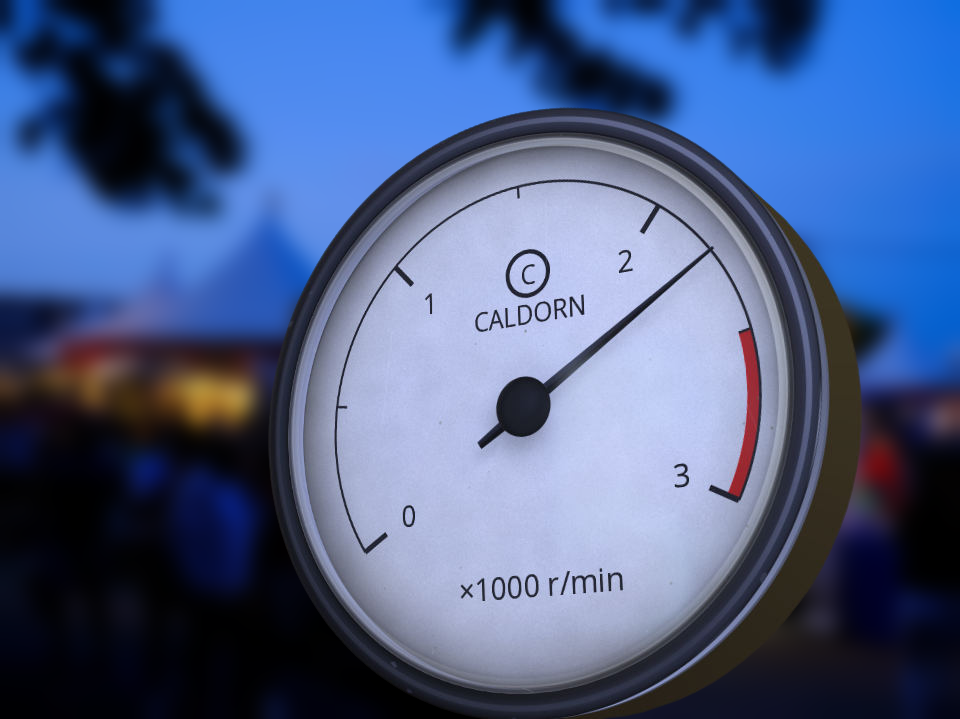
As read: {"value": 2250, "unit": "rpm"}
